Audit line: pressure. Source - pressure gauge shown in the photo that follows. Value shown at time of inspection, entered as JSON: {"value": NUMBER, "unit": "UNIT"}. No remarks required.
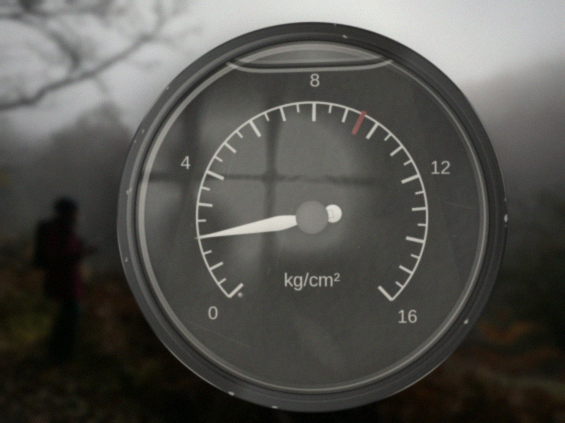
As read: {"value": 2, "unit": "kg/cm²"}
